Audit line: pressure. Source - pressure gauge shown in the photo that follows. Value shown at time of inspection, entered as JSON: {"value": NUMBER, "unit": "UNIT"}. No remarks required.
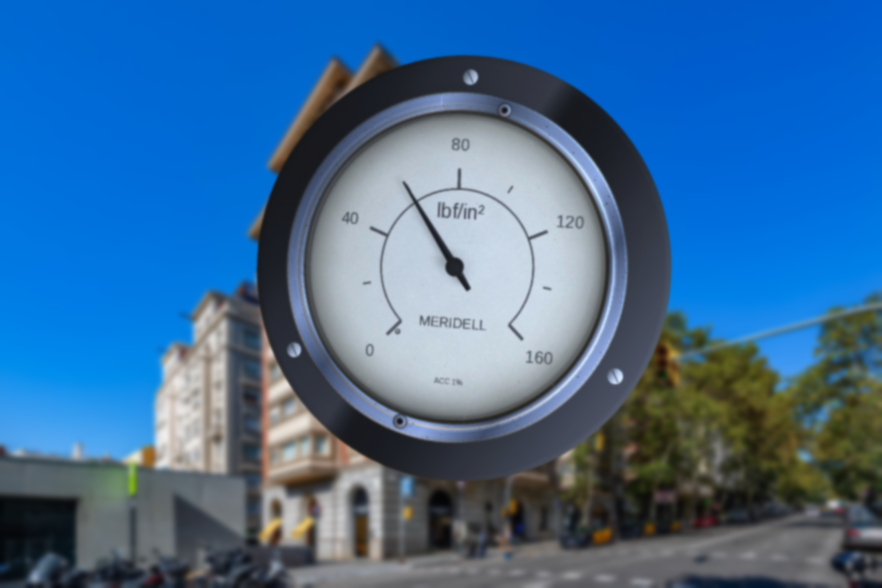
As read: {"value": 60, "unit": "psi"}
